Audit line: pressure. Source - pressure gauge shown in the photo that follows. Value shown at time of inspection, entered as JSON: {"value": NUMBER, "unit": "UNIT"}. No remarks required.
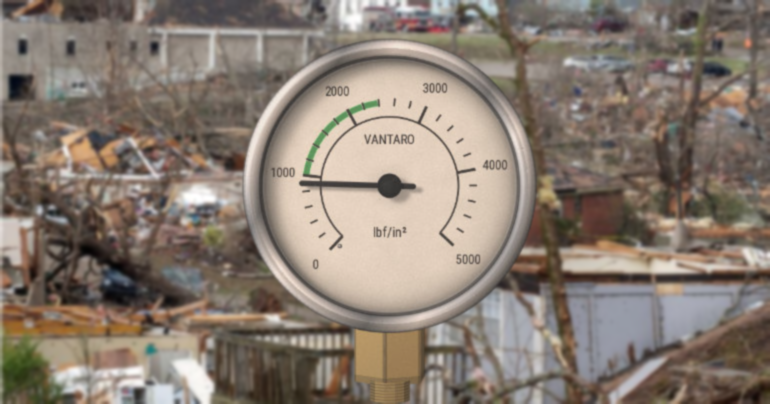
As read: {"value": 900, "unit": "psi"}
